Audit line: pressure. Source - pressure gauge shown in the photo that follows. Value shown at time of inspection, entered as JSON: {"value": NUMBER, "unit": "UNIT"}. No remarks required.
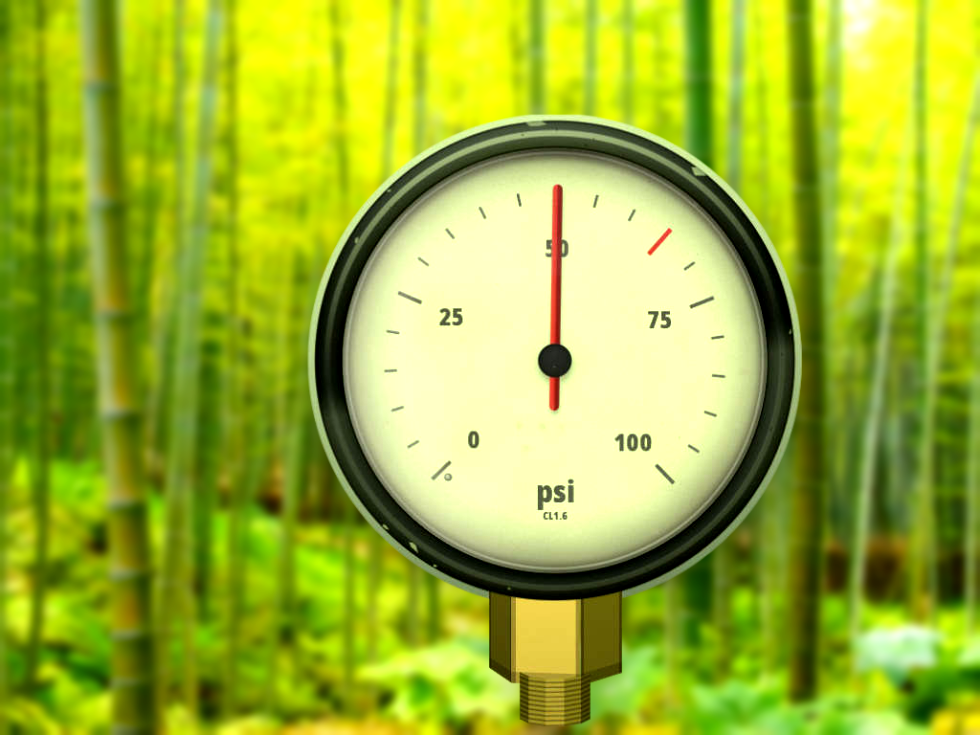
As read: {"value": 50, "unit": "psi"}
